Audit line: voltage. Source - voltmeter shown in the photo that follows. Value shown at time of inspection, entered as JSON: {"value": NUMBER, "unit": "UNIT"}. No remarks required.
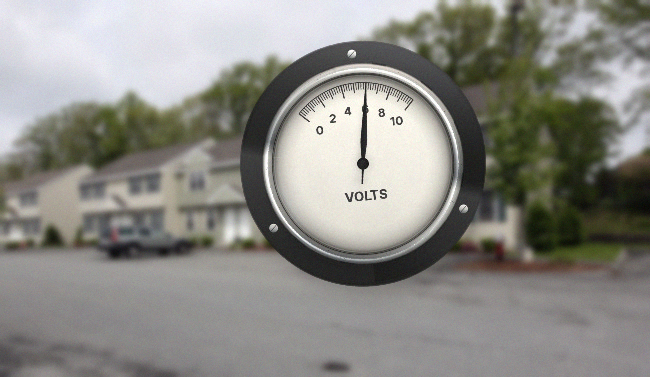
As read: {"value": 6, "unit": "V"}
